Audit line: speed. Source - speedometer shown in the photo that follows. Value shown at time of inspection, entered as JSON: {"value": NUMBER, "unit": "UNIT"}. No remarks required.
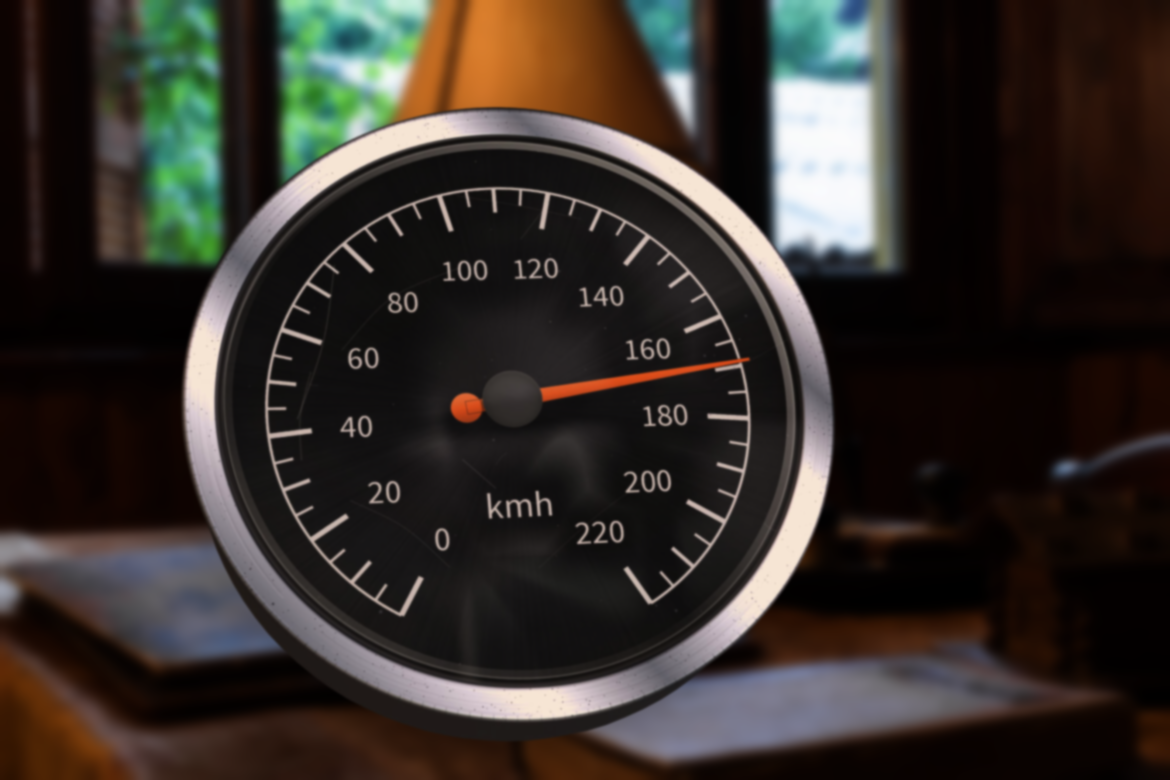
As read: {"value": 170, "unit": "km/h"}
